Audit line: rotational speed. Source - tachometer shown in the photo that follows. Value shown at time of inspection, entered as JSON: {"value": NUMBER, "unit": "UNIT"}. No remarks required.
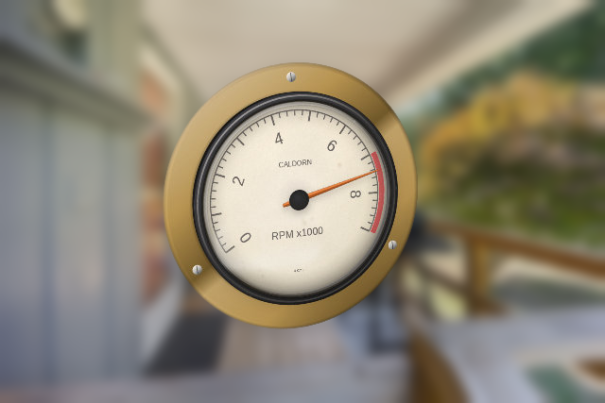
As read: {"value": 7400, "unit": "rpm"}
